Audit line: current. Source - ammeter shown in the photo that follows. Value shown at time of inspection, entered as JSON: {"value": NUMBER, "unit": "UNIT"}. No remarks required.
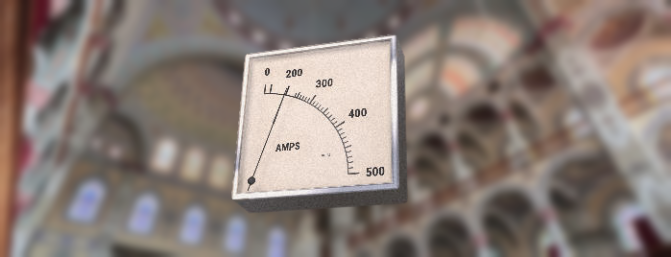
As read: {"value": 200, "unit": "A"}
